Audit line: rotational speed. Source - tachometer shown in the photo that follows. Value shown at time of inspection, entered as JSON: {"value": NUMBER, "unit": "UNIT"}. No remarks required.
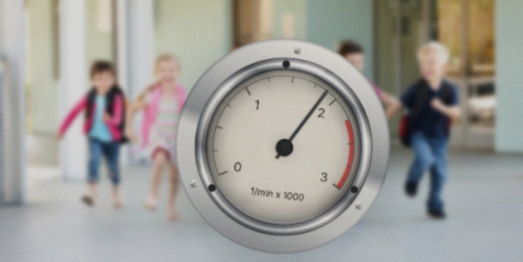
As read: {"value": 1875, "unit": "rpm"}
